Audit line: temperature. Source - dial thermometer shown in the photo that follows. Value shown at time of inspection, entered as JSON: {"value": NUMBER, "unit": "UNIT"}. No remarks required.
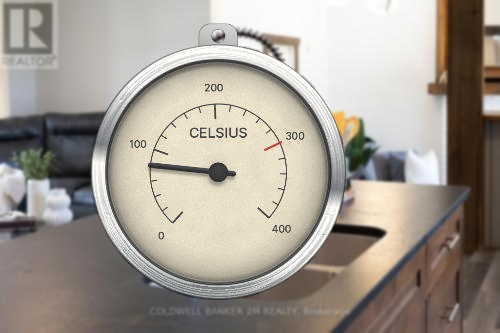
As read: {"value": 80, "unit": "°C"}
